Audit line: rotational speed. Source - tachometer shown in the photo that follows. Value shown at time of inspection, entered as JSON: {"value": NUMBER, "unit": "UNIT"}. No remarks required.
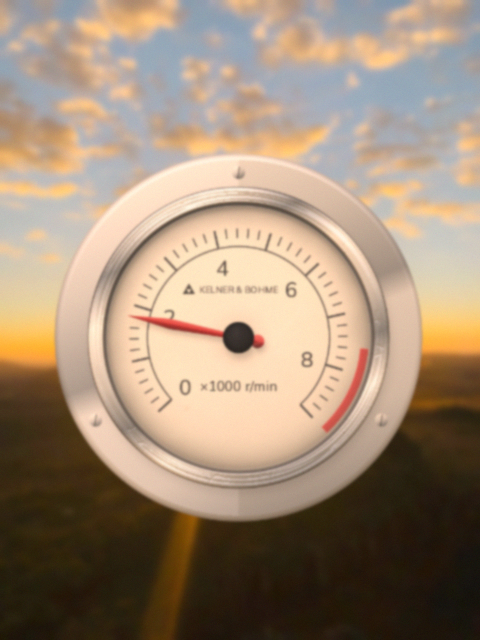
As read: {"value": 1800, "unit": "rpm"}
